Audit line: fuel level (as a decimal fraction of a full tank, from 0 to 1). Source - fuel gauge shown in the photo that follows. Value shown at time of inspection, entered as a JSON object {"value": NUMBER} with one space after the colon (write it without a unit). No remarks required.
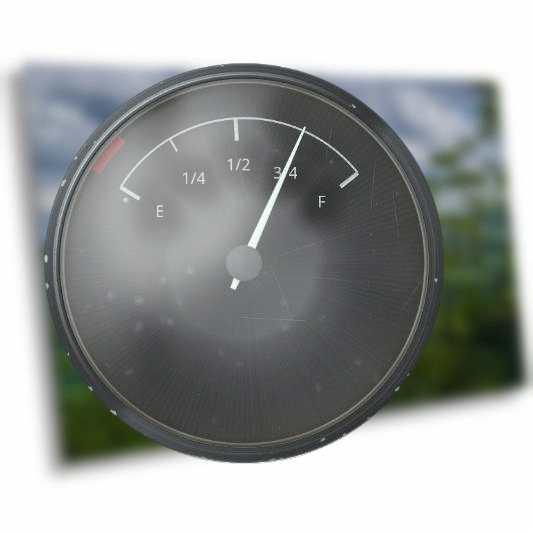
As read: {"value": 0.75}
